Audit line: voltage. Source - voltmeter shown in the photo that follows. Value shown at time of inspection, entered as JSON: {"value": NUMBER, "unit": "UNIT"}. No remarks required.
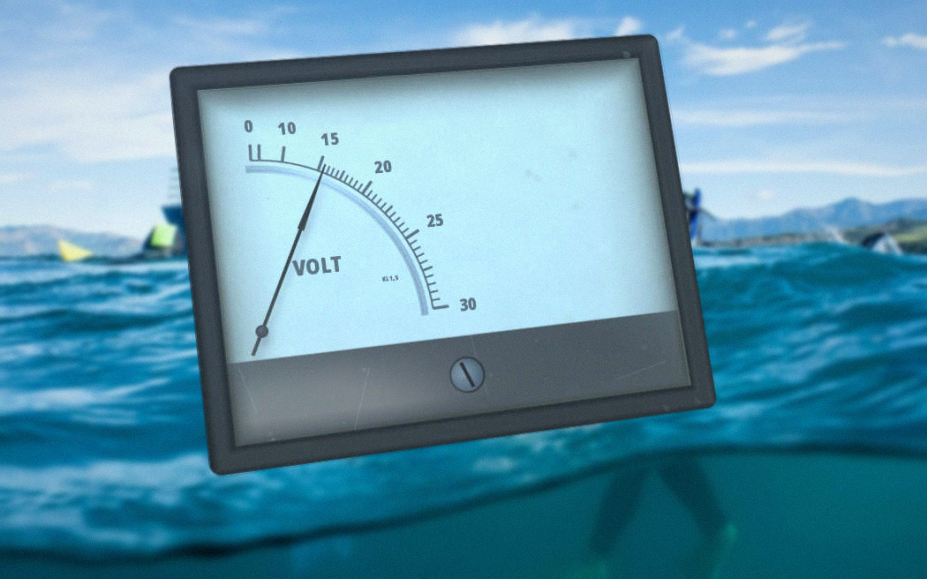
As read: {"value": 15.5, "unit": "V"}
